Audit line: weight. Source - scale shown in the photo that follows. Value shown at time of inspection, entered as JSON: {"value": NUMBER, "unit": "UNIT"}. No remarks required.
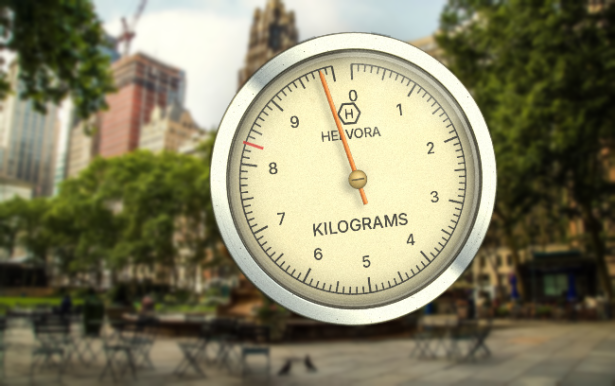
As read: {"value": 9.8, "unit": "kg"}
